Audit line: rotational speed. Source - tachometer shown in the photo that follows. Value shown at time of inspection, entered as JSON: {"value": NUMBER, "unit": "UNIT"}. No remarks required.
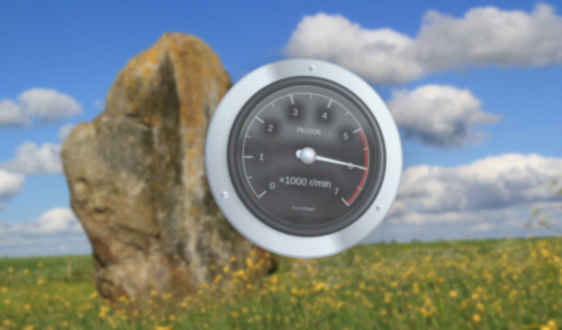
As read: {"value": 6000, "unit": "rpm"}
